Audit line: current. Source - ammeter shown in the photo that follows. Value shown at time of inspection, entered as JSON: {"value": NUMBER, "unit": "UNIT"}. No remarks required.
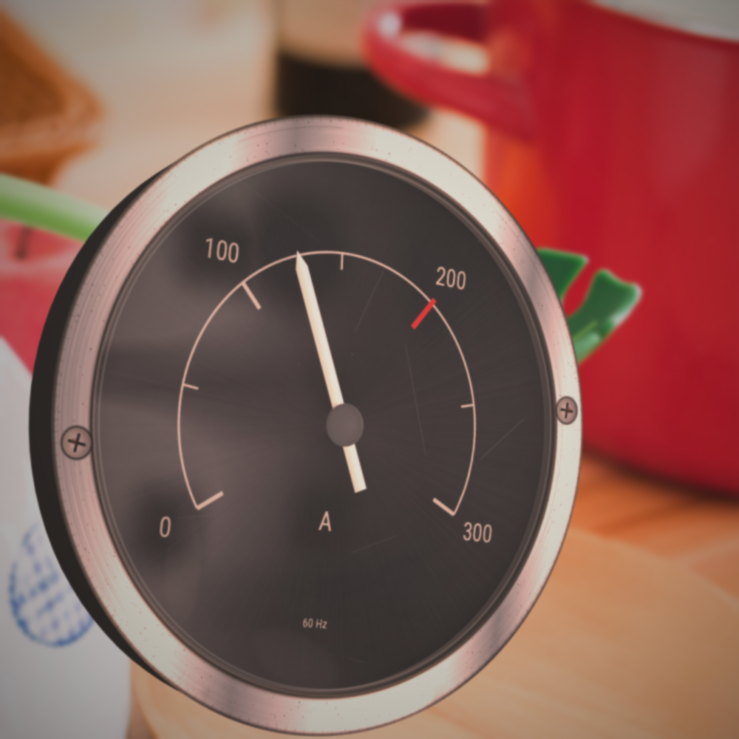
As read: {"value": 125, "unit": "A"}
